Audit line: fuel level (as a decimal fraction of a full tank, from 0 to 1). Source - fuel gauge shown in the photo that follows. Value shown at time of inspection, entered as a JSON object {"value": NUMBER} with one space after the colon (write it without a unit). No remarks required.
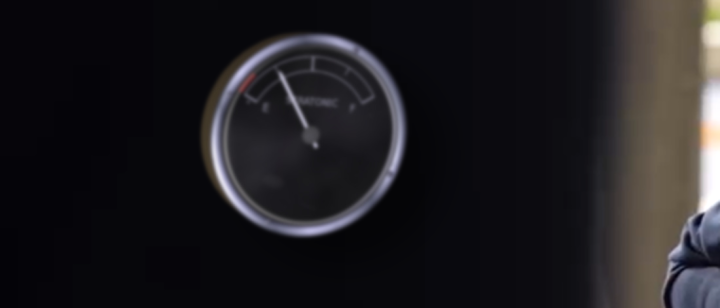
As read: {"value": 0.25}
